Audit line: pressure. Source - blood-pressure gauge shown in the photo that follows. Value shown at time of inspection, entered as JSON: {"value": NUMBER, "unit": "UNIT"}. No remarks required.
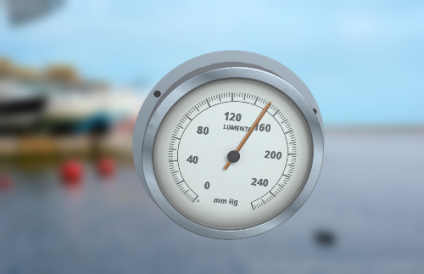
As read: {"value": 150, "unit": "mmHg"}
